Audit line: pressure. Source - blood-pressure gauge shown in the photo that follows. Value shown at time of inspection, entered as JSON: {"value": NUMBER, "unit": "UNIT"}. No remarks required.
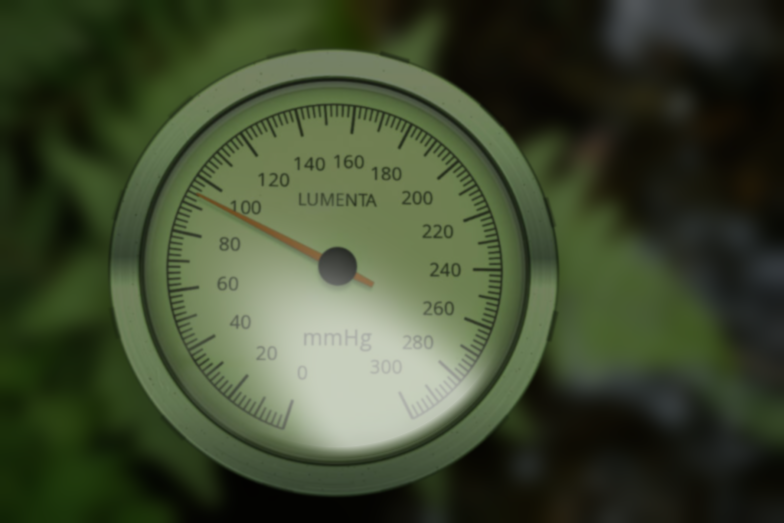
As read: {"value": 94, "unit": "mmHg"}
